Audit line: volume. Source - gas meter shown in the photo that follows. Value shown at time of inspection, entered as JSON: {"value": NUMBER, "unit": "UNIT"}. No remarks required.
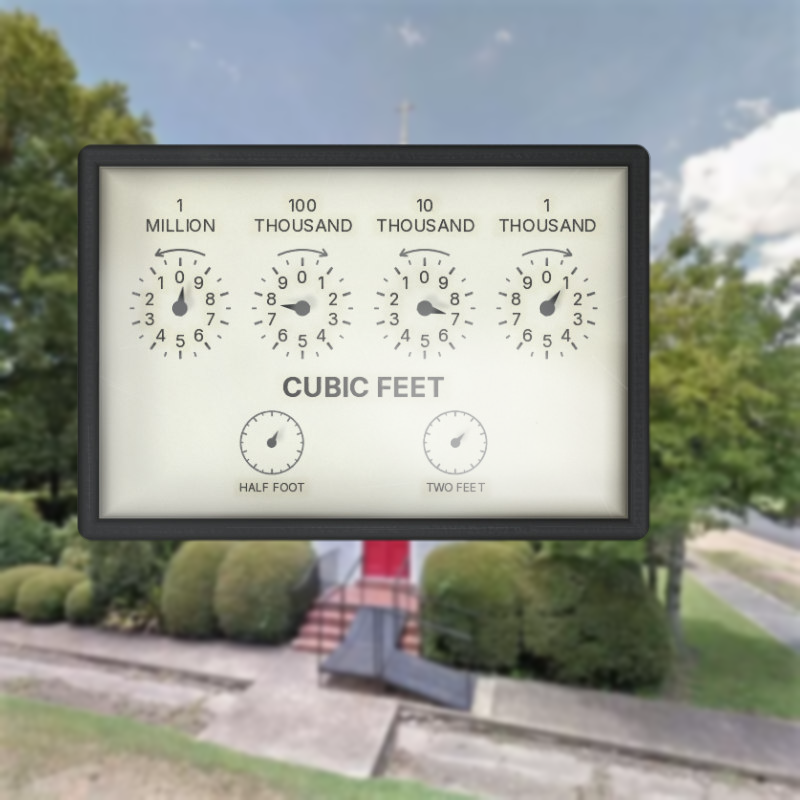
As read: {"value": 977100, "unit": "ft³"}
